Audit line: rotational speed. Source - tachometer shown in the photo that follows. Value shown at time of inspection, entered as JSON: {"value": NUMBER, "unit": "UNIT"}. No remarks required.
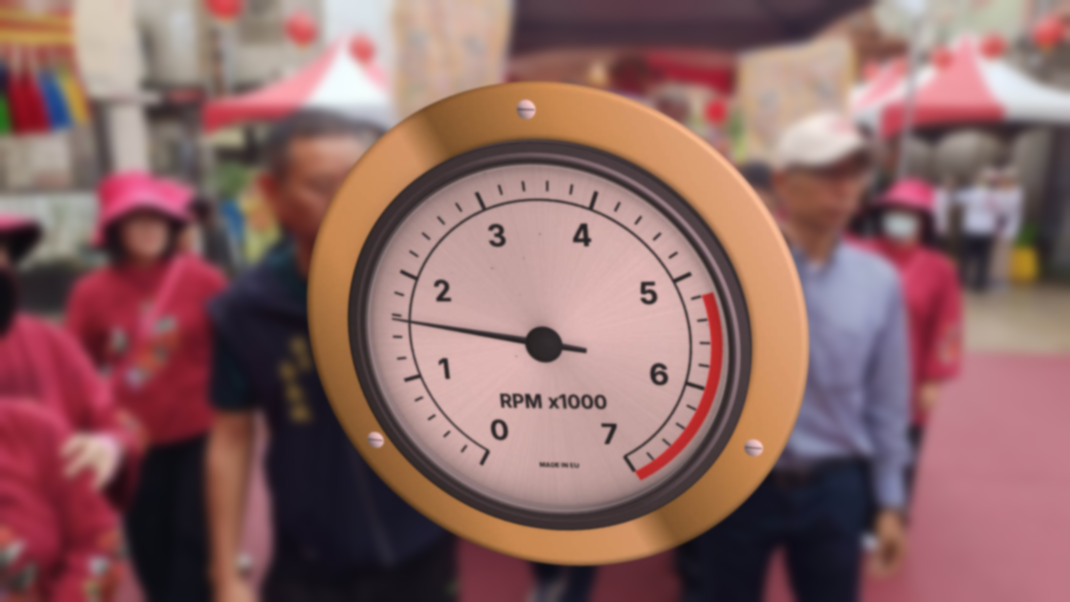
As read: {"value": 1600, "unit": "rpm"}
